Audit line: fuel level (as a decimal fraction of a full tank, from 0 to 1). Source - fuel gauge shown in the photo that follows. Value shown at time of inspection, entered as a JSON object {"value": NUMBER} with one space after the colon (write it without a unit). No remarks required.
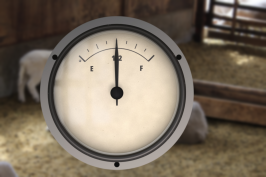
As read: {"value": 0.5}
